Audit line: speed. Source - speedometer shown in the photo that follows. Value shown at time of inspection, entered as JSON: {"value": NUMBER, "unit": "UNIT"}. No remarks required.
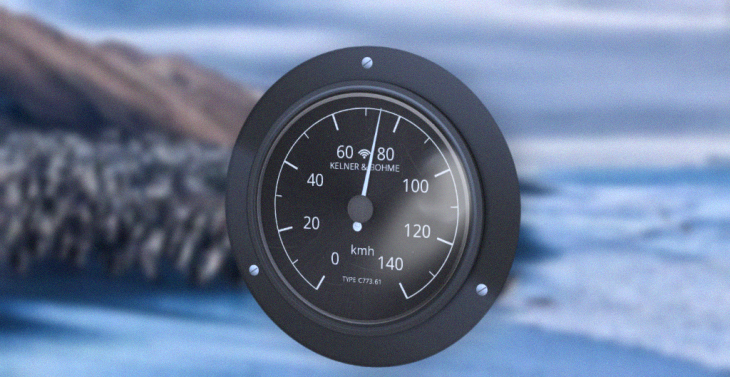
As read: {"value": 75, "unit": "km/h"}
